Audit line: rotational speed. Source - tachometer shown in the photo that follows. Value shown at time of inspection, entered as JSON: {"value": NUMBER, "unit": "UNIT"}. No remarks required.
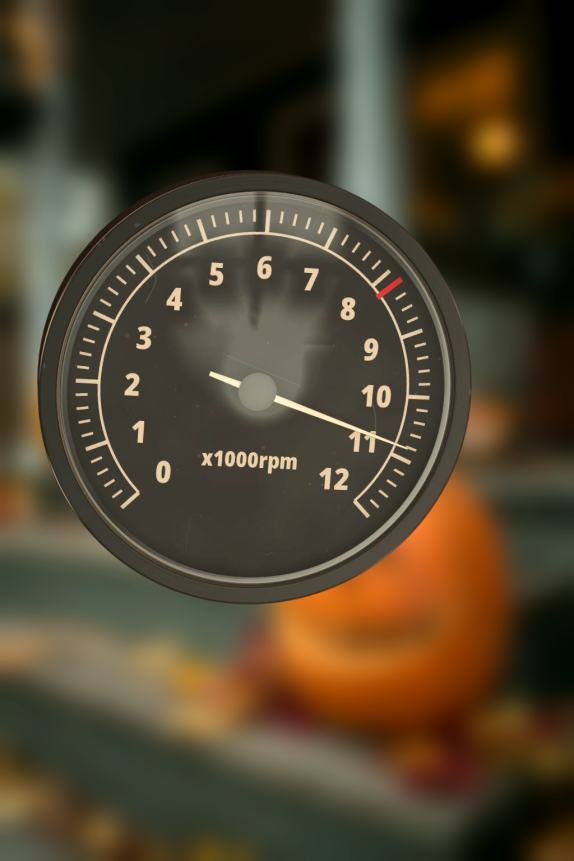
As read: {"value": 10800, "unit": "rpm"}
